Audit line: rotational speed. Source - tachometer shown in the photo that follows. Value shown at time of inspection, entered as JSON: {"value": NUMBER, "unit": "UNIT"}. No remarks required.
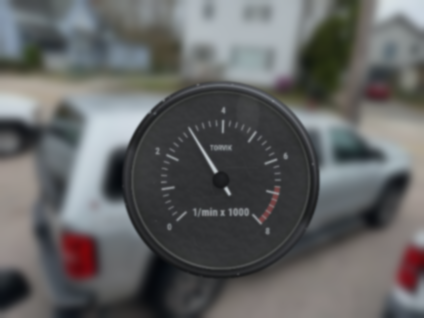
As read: {"value": 3000, "unit": "rpm"}
